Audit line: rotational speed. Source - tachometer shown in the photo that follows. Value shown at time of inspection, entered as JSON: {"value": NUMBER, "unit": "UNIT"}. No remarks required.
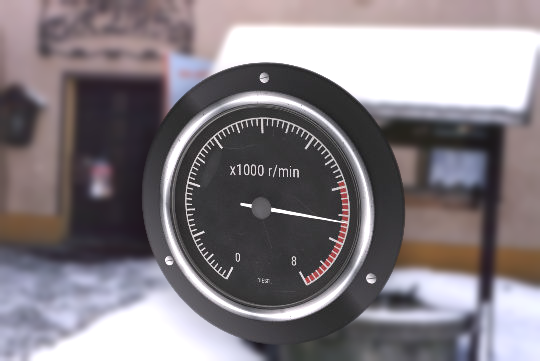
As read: {"value": 6600, "unit": "rpm"}
